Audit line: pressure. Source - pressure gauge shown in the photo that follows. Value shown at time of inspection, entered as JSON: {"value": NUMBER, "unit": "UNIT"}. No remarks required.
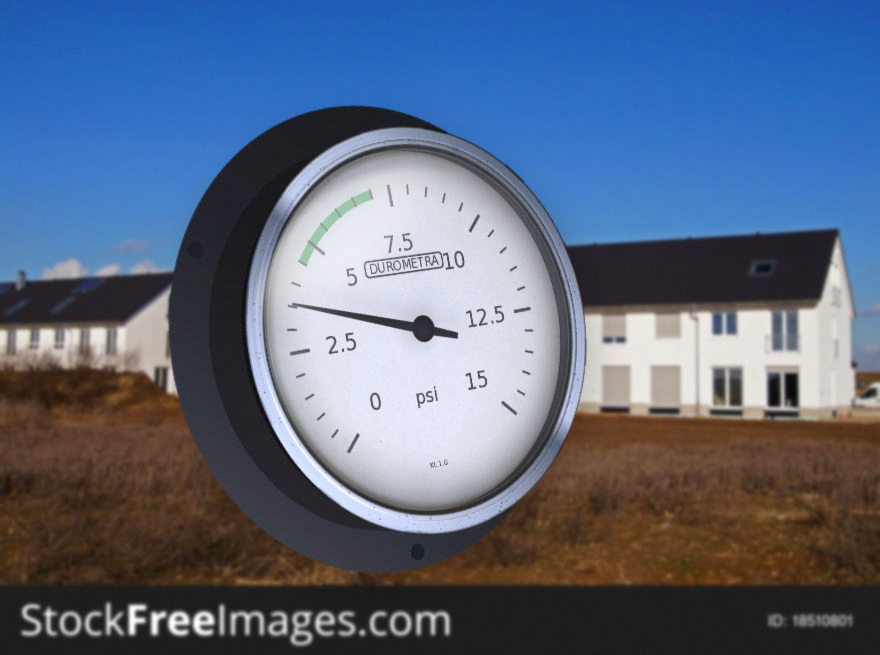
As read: {"value": 3.5, "unit": "psi"}
